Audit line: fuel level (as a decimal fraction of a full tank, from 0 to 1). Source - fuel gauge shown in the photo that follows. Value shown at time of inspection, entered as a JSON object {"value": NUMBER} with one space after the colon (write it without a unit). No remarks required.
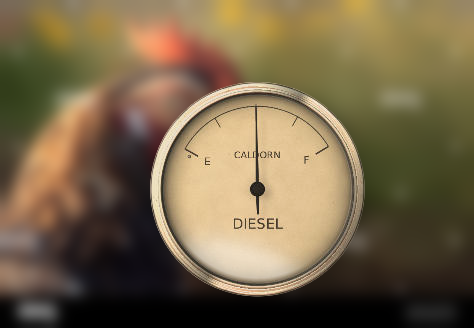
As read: {"value": 0.5}
